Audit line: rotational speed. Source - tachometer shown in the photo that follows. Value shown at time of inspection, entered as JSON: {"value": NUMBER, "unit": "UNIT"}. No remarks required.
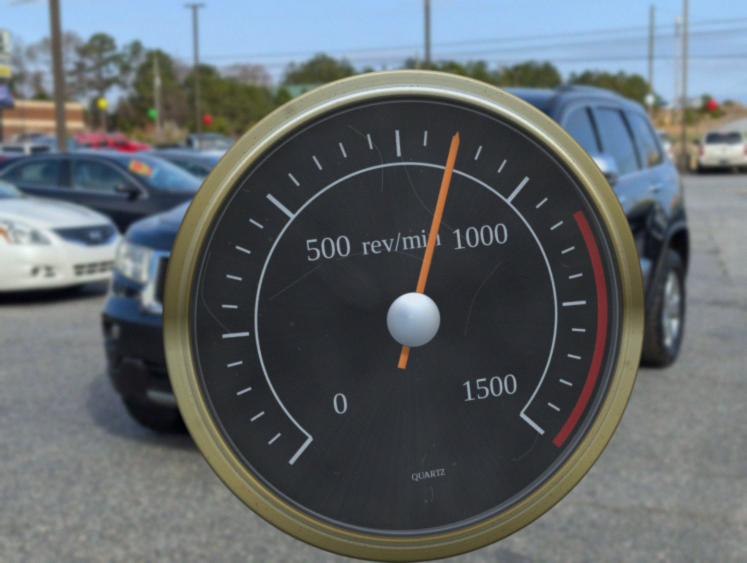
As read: {"value": 850, "unit": "rpm"}
